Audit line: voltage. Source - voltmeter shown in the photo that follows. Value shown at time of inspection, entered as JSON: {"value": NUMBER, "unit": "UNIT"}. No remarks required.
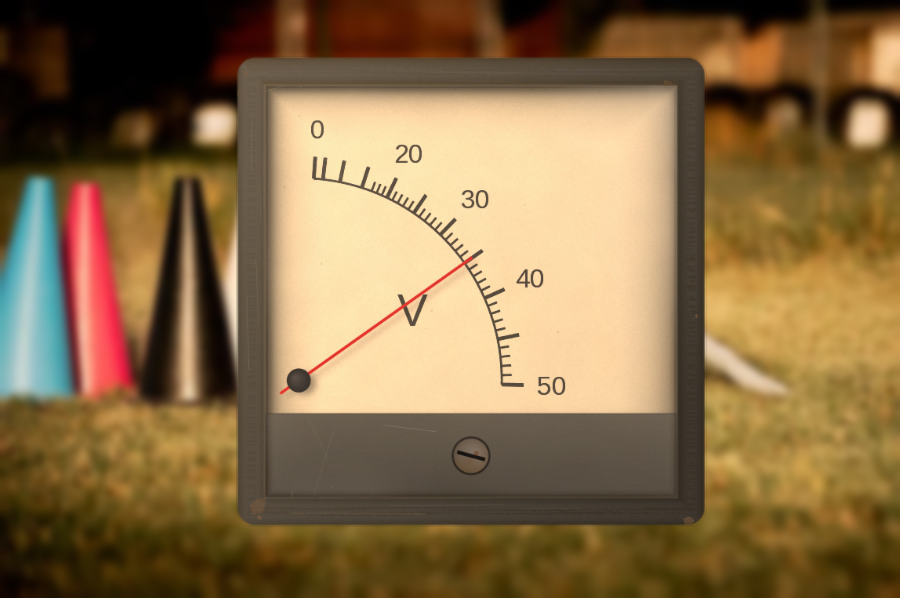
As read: {"value": 35, "unit": "V"}
